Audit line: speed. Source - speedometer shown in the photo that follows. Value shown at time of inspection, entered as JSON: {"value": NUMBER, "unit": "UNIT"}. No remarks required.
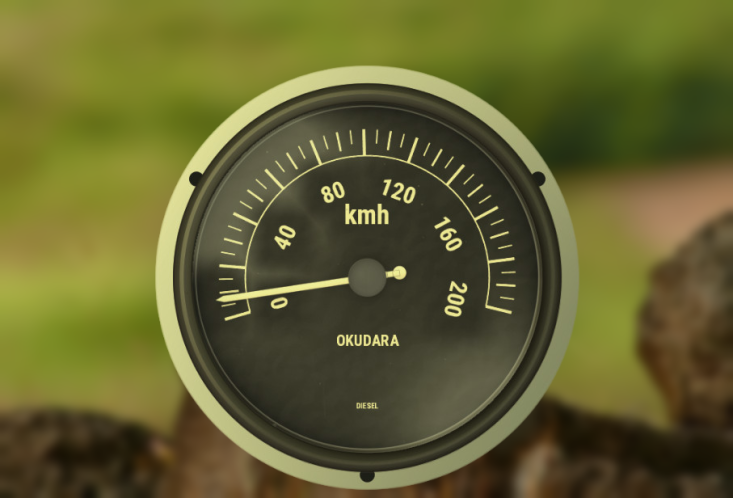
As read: {"value": 7.5, "unit": "km/h"}
